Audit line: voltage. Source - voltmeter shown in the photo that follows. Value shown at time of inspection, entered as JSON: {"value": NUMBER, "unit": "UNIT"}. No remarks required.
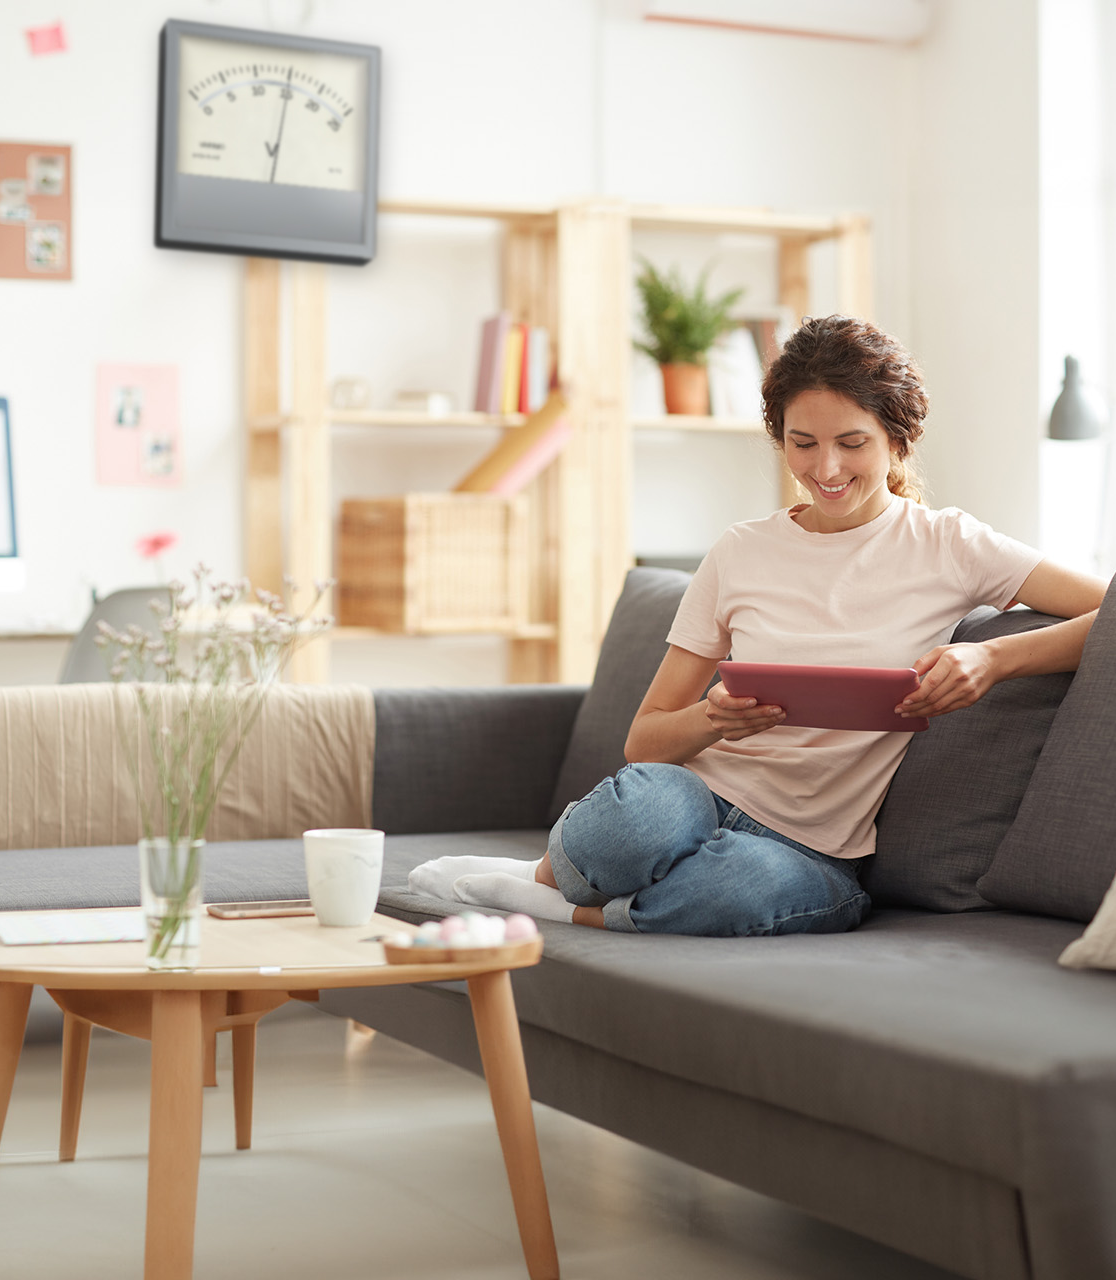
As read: {"value": 15, "unit": "V"}
